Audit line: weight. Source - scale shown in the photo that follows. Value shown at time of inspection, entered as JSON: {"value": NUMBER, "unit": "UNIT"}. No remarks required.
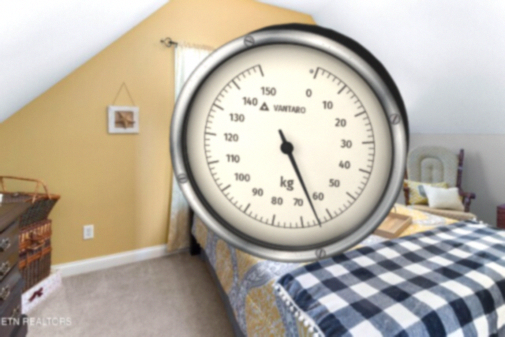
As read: {"value": 64, "unit": "kg"}
